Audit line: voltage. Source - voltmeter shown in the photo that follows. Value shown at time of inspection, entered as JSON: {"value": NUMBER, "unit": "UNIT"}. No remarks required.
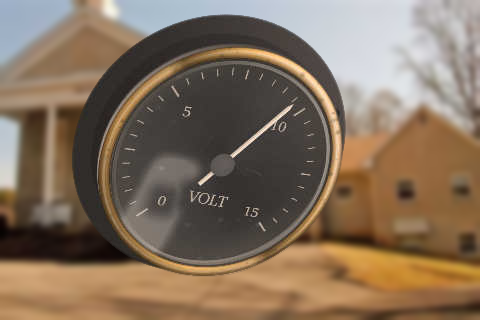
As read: {"value": 9.5, "unit": "V"}
